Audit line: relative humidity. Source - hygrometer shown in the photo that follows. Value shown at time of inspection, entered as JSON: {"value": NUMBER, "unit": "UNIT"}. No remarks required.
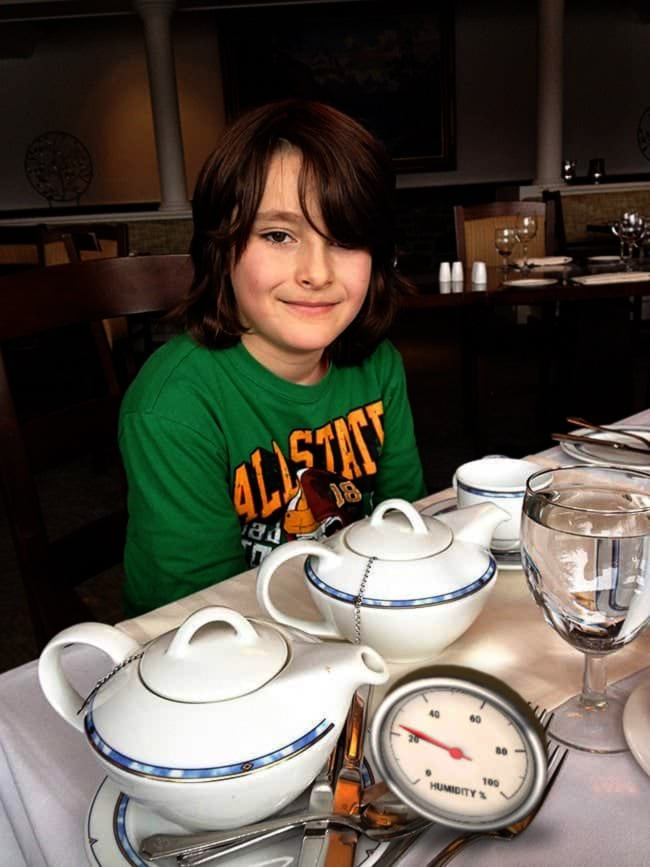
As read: {"value": 25, "unit": "%"}
